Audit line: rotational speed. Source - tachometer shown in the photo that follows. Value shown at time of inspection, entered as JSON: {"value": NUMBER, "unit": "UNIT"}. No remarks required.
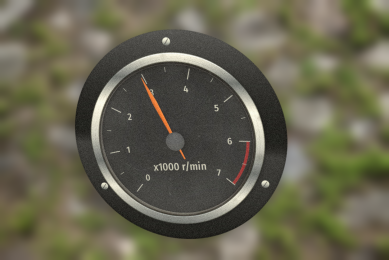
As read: {"value": 3000, "unit": "rpm"}
